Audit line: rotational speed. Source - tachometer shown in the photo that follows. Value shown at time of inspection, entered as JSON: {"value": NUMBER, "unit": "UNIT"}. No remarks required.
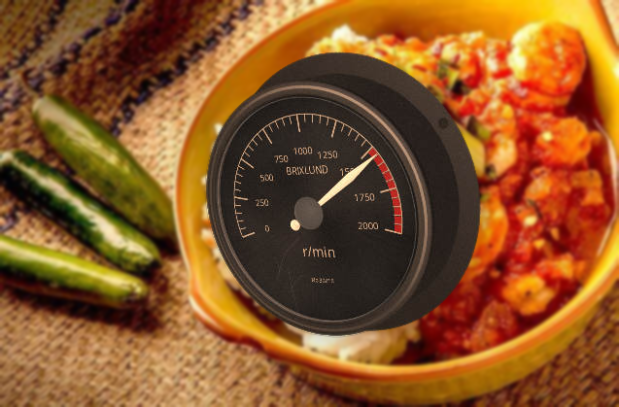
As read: {"value": 1550, "unit": "rpm"}
